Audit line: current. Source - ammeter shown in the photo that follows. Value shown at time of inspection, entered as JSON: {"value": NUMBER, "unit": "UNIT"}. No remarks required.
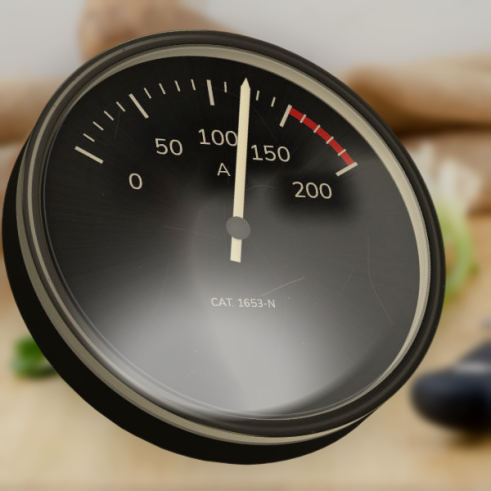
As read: {"value": 120, "unit": "A"}
